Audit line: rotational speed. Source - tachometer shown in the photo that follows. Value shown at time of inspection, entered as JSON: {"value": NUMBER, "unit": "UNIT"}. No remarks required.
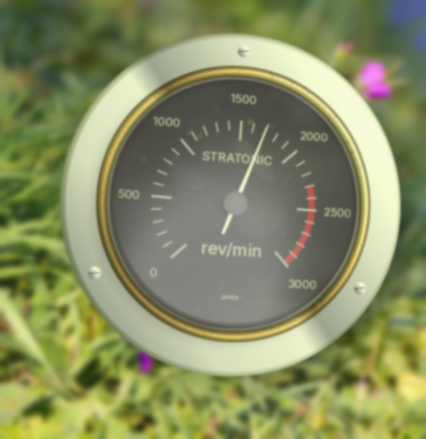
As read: {"value": 1700, "unit": "rpm"}
